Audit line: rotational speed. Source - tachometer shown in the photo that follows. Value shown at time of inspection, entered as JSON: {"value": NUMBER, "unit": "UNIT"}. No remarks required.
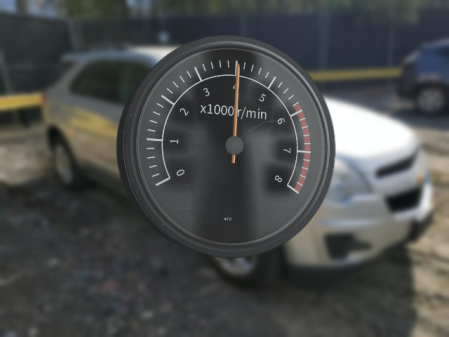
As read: {"value": 4000, "unit": "rpm"}
